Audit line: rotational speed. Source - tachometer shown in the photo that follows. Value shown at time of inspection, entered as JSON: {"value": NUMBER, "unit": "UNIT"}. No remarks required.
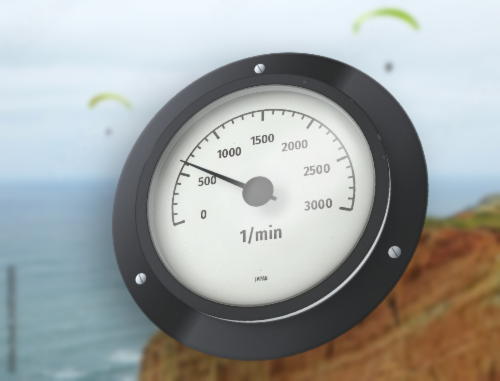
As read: {"value": 600, "unit": "rpm"}
